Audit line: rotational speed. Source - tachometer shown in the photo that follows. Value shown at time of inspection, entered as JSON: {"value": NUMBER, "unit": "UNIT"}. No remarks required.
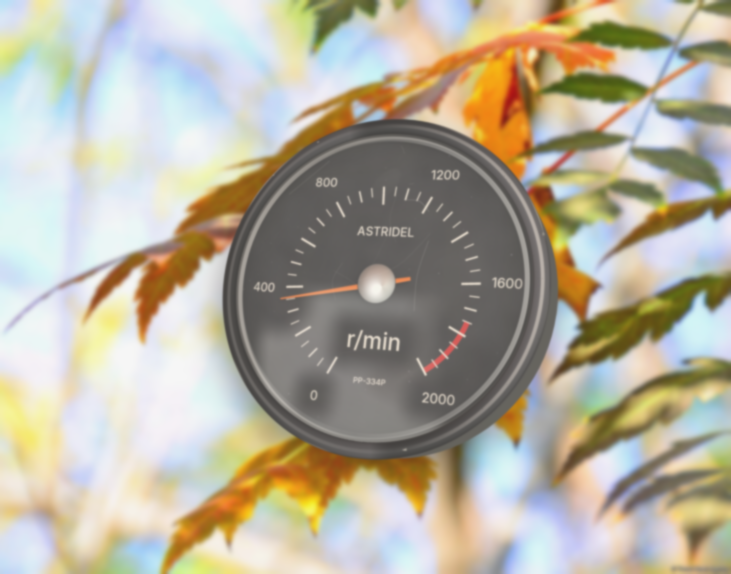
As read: {"value": 350, "unit": "rpm"}
